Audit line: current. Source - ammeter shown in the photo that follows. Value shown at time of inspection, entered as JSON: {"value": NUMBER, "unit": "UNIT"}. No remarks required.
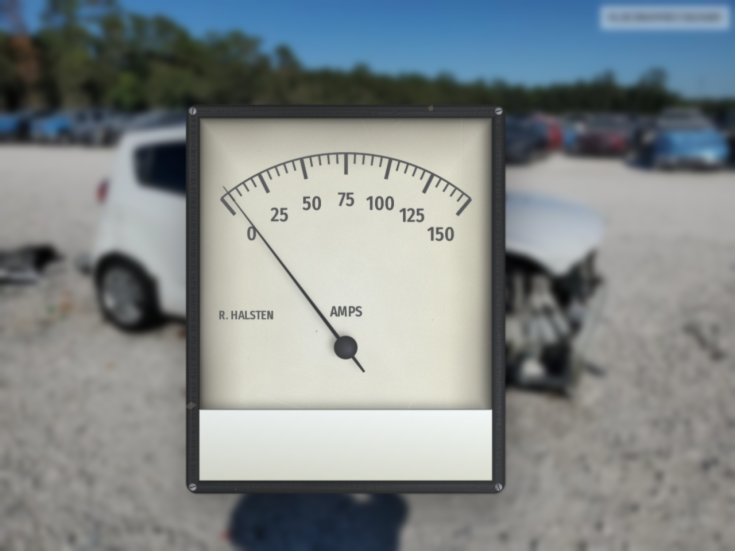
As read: {"value": 5, "unit": "A"}
